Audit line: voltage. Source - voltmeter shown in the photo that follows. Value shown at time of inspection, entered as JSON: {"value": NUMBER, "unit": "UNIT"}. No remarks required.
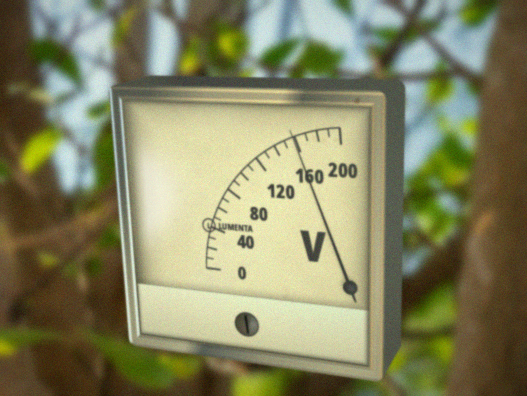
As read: {"value": 160, "unit": "V"}
